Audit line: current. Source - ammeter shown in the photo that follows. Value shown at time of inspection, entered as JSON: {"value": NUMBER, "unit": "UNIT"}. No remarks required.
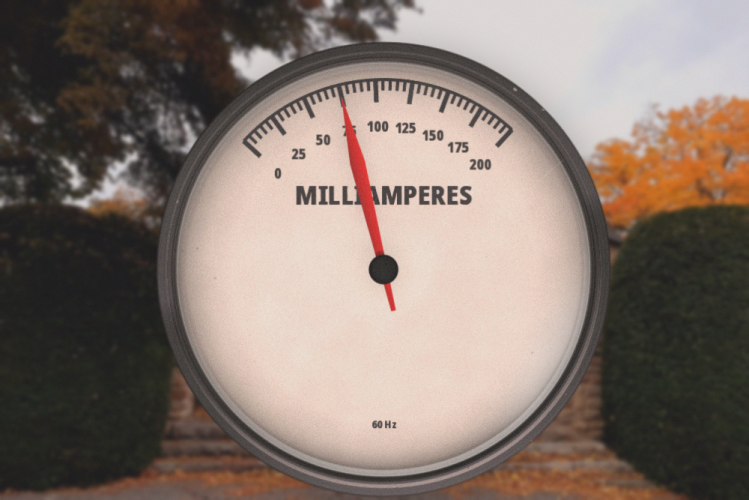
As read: {"value": 75, "unit": "mA"}
